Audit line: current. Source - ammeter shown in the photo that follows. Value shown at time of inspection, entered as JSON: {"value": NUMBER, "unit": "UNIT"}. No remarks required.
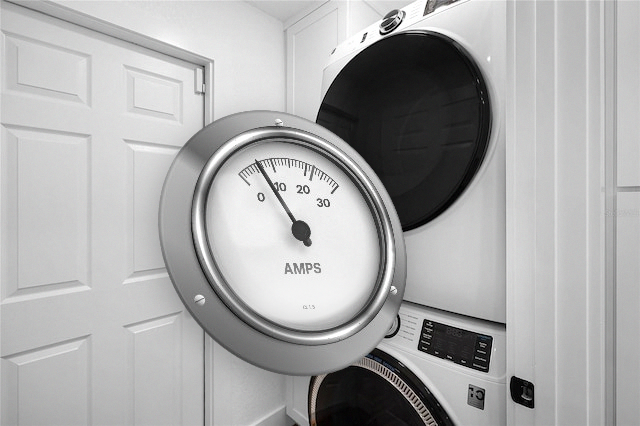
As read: {"value": 5, "unit": "A"}
